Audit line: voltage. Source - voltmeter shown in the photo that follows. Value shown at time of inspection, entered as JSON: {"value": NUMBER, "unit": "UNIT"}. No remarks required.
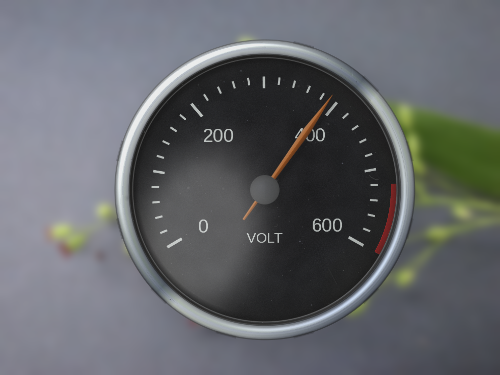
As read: {"value": 390, "unit": "V"}
